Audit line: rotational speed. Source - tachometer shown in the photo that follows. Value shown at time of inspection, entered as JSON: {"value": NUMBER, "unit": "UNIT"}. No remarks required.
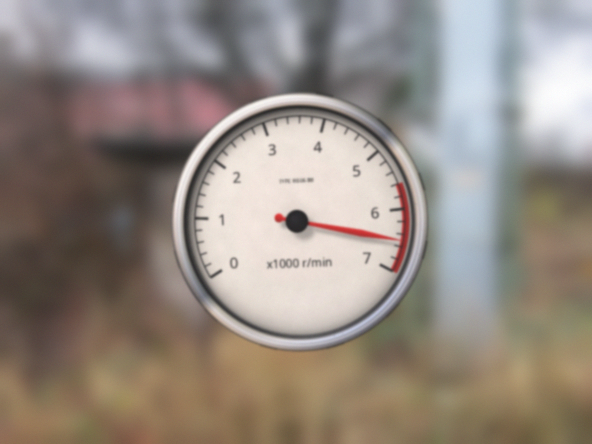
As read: {"value": 6500, "unit": "rpm"}
